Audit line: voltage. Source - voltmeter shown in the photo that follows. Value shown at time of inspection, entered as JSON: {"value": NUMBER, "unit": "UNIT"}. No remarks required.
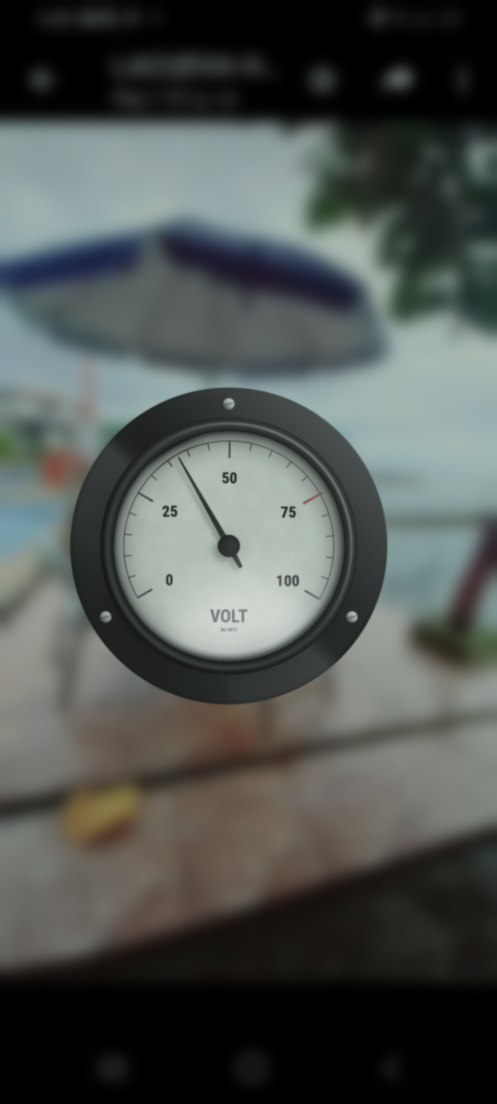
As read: {"value": 37.5, "unit": "V"}
